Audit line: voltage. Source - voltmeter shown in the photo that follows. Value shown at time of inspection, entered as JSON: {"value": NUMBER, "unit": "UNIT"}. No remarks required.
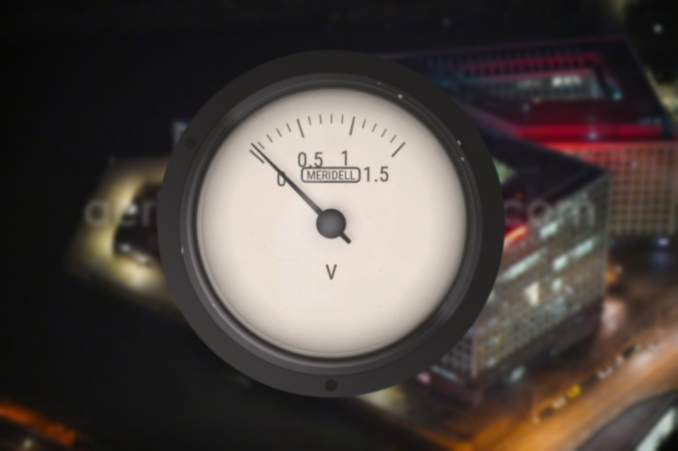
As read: {"value": 0.05, "unit": "V"}
